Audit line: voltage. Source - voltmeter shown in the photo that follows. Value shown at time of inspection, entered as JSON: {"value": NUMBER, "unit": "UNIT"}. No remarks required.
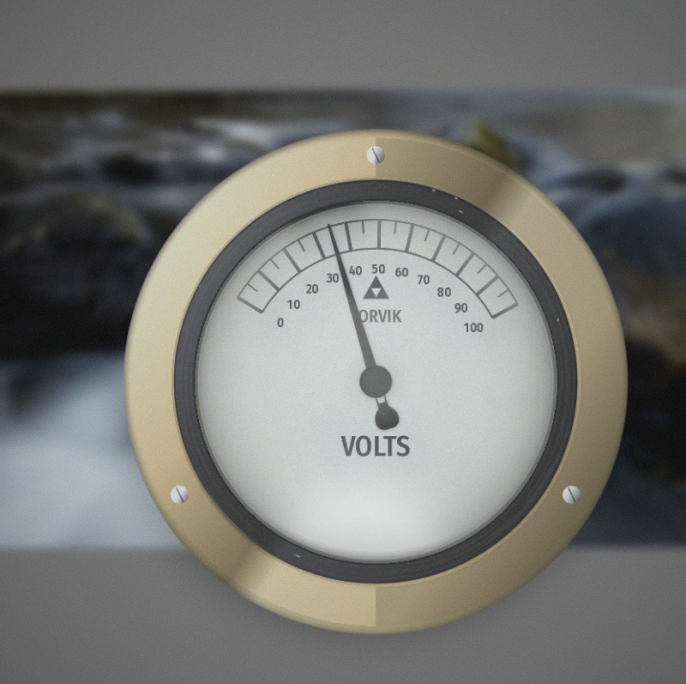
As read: {"value": 35, "unit": "V"}
